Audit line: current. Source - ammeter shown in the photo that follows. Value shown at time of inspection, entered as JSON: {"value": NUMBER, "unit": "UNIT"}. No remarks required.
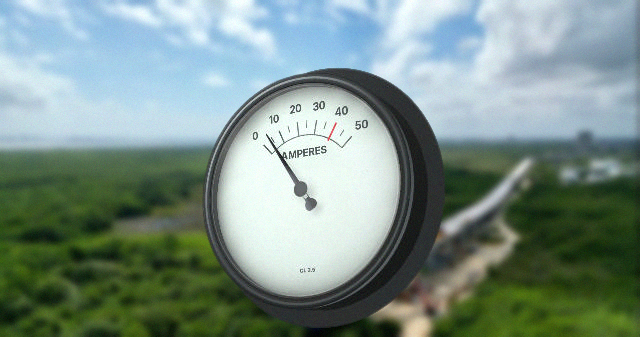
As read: {"value": 5, "unit": "A"}
